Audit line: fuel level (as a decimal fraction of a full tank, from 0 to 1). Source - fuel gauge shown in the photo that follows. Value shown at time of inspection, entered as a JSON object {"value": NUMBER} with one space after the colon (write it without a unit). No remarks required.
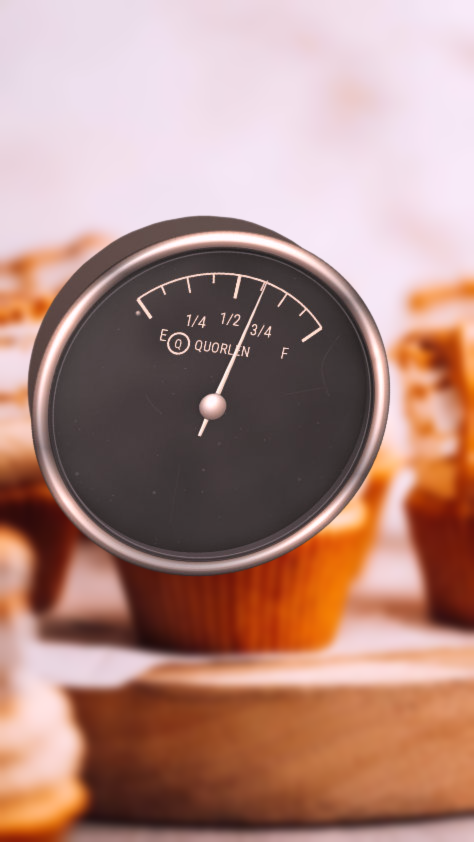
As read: {"value": 0.625}
